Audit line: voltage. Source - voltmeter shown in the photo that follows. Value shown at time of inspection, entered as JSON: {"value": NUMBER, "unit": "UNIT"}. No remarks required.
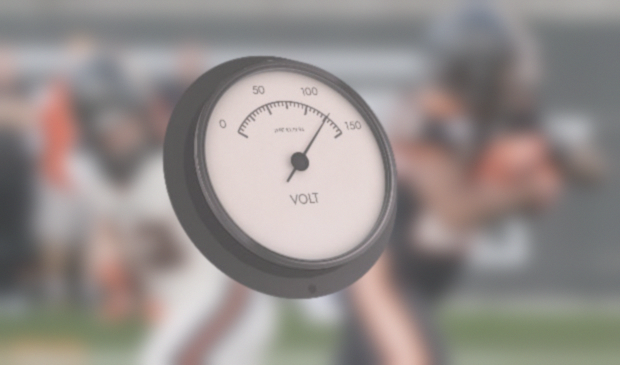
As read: {"value": 125, "unit": "V"}
